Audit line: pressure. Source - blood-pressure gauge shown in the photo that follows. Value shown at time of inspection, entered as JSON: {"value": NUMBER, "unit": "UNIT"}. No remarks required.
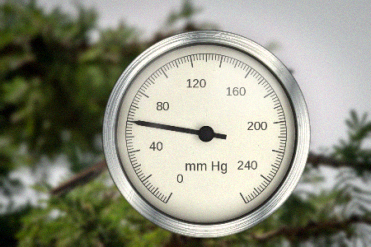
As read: {"value": 60, "unit": "mmHg"}
